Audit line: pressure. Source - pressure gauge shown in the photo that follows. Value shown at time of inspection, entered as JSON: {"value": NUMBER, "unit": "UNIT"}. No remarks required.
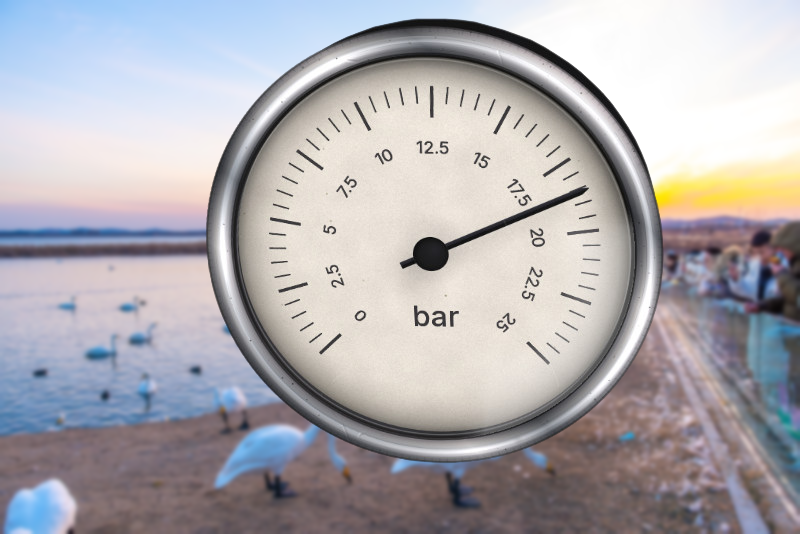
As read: {"value": 18.5, "unit": "bar"}
